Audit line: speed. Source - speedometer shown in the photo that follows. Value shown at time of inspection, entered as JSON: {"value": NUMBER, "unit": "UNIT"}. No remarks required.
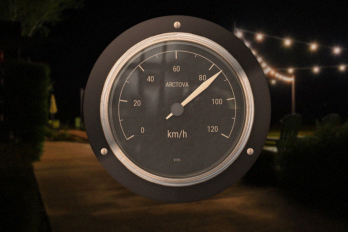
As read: {"value": 85, "unit": "km/h"}
